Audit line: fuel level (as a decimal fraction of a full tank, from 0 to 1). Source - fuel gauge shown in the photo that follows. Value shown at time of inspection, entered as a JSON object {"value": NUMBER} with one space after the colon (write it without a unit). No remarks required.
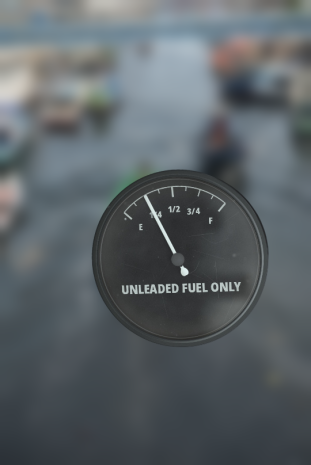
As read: {"value": 0.25}
